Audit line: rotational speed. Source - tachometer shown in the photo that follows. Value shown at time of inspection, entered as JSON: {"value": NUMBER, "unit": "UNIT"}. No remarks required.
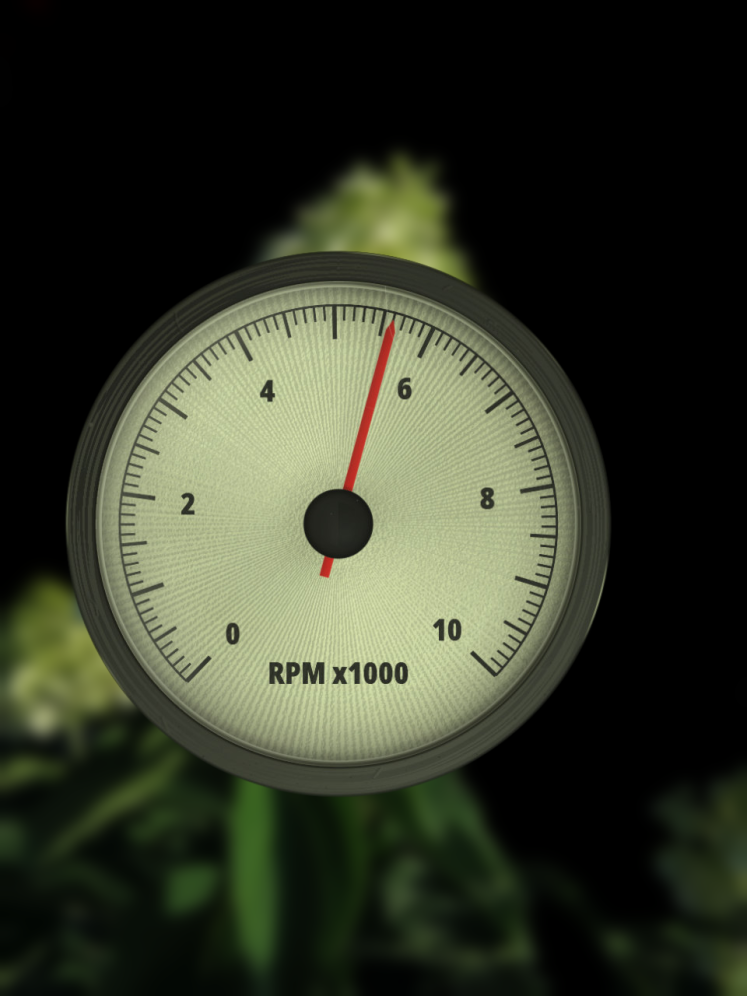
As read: {"value": 5600, "unit": "rpm"}
